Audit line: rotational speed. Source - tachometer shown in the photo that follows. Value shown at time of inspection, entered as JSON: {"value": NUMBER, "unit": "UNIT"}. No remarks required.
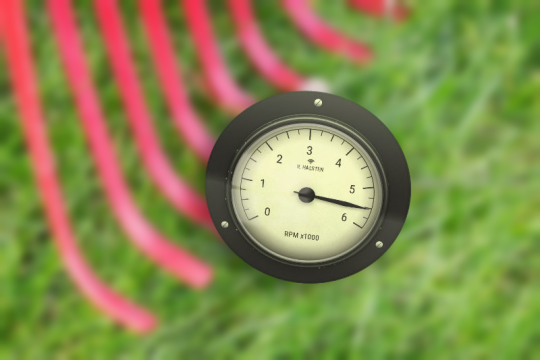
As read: {"value": 5500, "unit": "rpm"}
